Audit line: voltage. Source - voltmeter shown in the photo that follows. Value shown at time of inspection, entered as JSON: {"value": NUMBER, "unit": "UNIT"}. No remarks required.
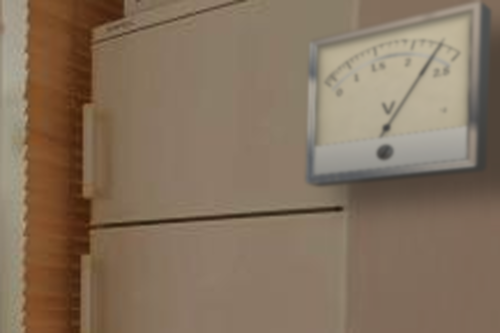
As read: {"value": 2.3, "unit": "V"}
